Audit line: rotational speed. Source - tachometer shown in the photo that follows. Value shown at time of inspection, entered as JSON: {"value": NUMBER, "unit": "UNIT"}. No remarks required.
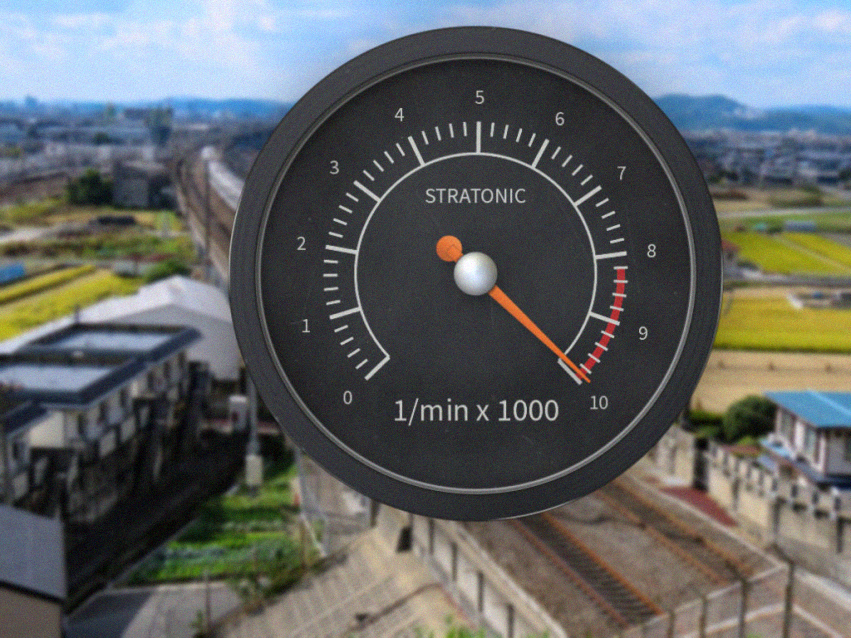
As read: {"value": 9900, "unit": "rpm"}
